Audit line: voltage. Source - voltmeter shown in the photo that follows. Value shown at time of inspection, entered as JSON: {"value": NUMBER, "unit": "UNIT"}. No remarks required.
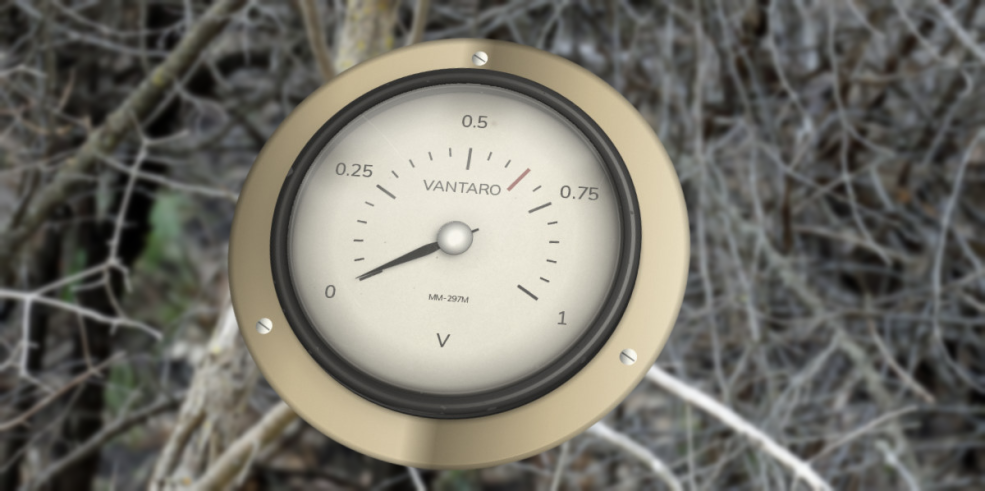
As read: {"value": 0, "unit": "V"}
